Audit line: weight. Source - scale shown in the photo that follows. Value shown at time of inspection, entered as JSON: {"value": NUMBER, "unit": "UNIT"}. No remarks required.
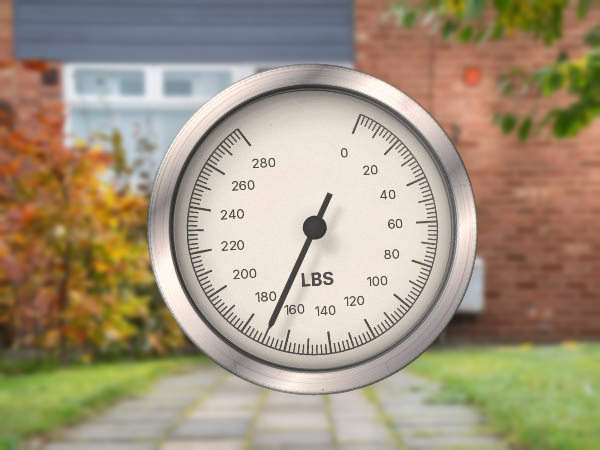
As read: {"value": 170, "unit": "lb"}
